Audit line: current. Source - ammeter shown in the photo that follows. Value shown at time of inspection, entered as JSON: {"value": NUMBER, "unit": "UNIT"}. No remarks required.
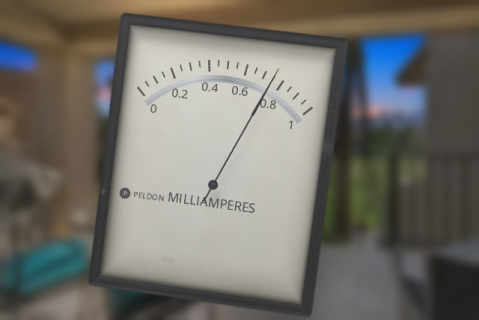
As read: {"value": 0.75, "unit": "mA"}
